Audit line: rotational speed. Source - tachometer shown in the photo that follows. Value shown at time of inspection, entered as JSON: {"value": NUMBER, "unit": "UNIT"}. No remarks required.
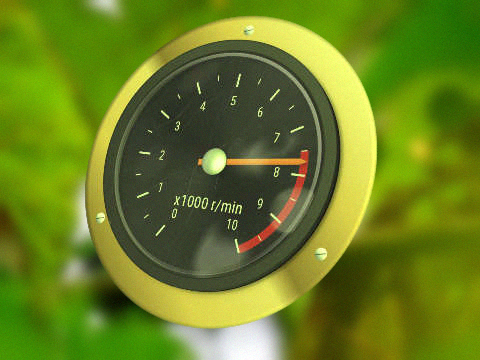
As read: {"value": 7750, "unit": "rpm"}
